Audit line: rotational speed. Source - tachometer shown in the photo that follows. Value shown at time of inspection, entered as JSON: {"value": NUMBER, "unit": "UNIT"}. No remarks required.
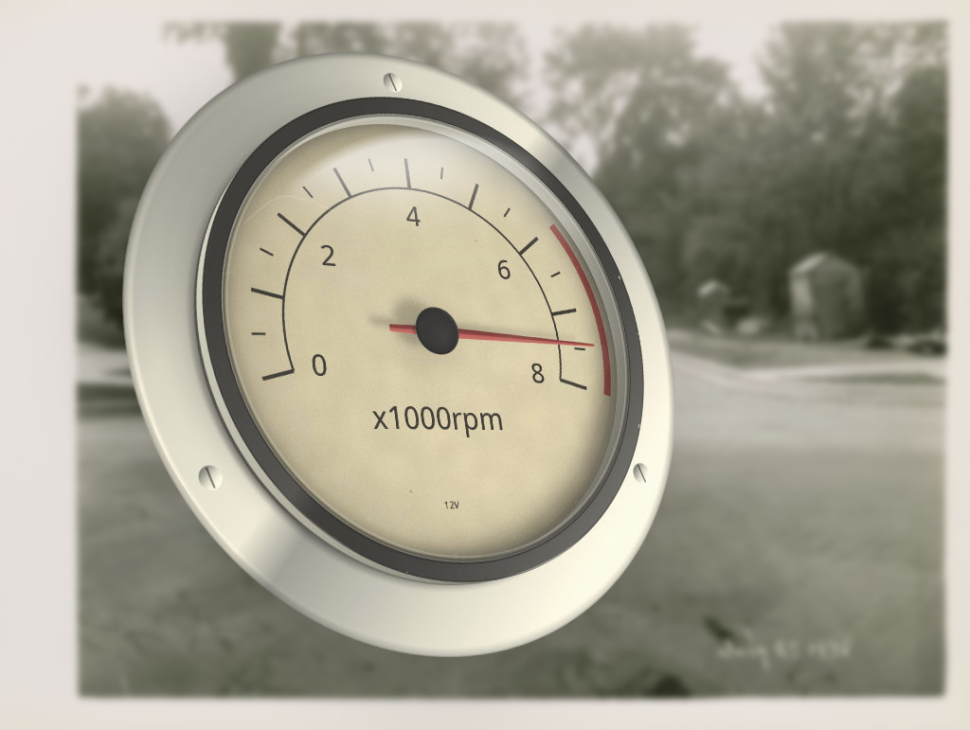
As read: {"value": 7500, "unit": "rpm"}
